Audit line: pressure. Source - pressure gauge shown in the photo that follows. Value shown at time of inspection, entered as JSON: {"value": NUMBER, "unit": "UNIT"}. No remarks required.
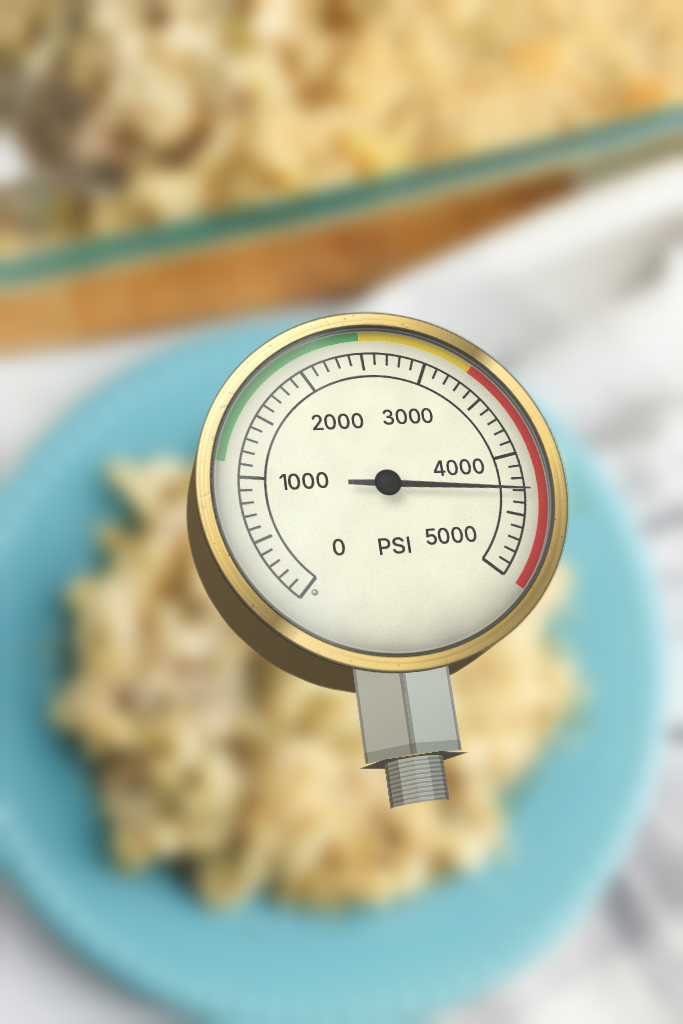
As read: {"value": 4300, "unit": "psi"}
